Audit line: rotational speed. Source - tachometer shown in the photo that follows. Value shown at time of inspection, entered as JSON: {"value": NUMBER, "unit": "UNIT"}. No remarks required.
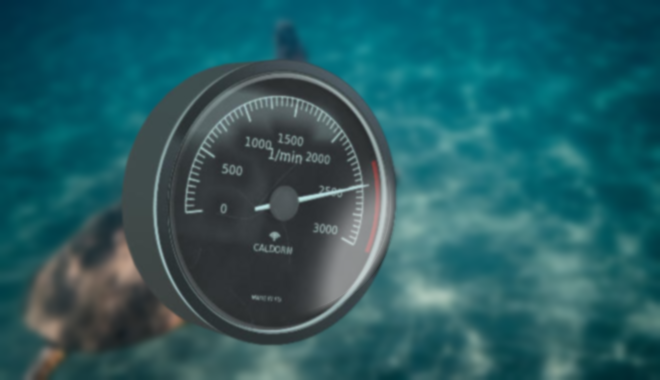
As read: {"value": 2500, "unit": "rpm"}
